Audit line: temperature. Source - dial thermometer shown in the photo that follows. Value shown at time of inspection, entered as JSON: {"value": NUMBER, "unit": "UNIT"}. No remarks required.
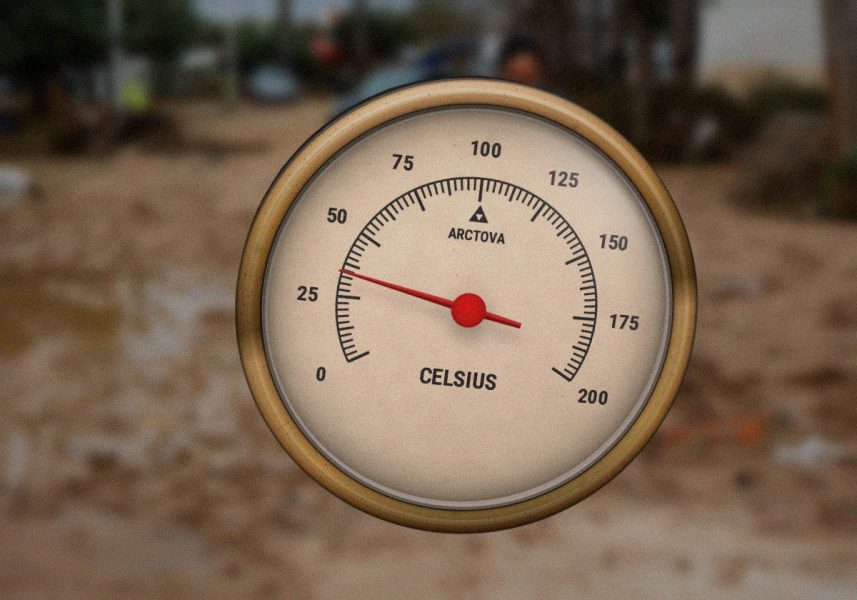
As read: {"value": 35, "unit": "°C"}
